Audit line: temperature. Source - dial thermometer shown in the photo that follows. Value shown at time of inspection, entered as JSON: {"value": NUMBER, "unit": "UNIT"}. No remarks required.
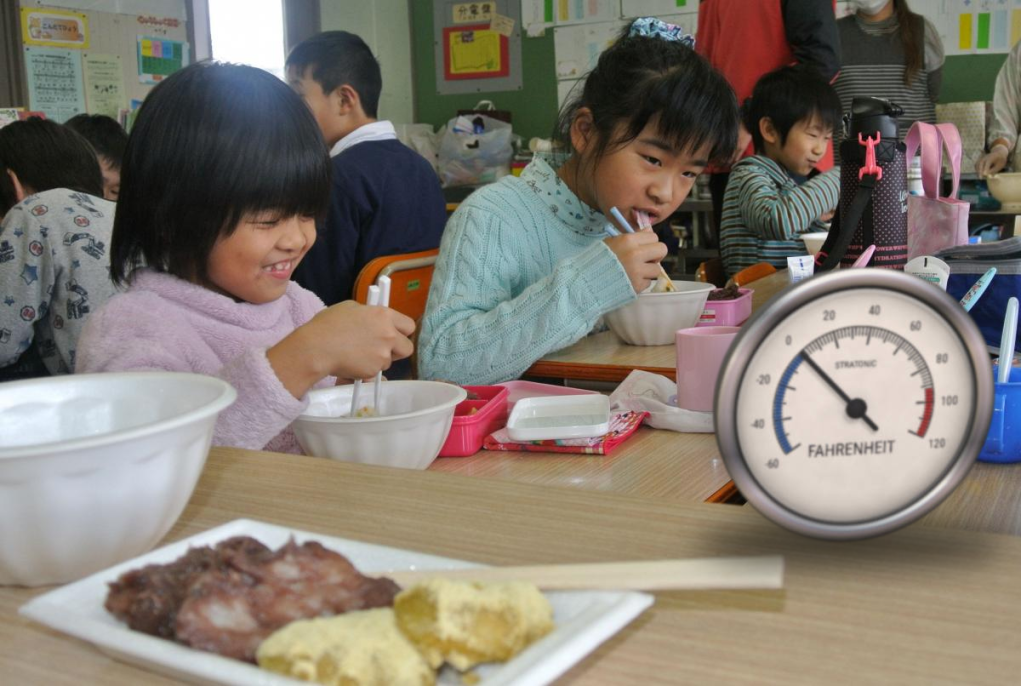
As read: {"value": 0, "unit": "°F"}
